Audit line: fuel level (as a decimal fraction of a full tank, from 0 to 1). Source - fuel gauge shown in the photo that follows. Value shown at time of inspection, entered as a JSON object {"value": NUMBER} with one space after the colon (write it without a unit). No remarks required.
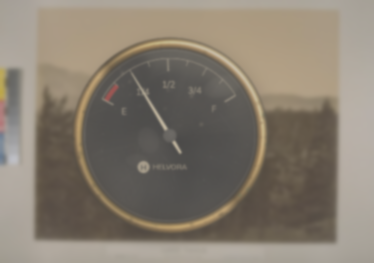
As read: {"value": 0.25}
